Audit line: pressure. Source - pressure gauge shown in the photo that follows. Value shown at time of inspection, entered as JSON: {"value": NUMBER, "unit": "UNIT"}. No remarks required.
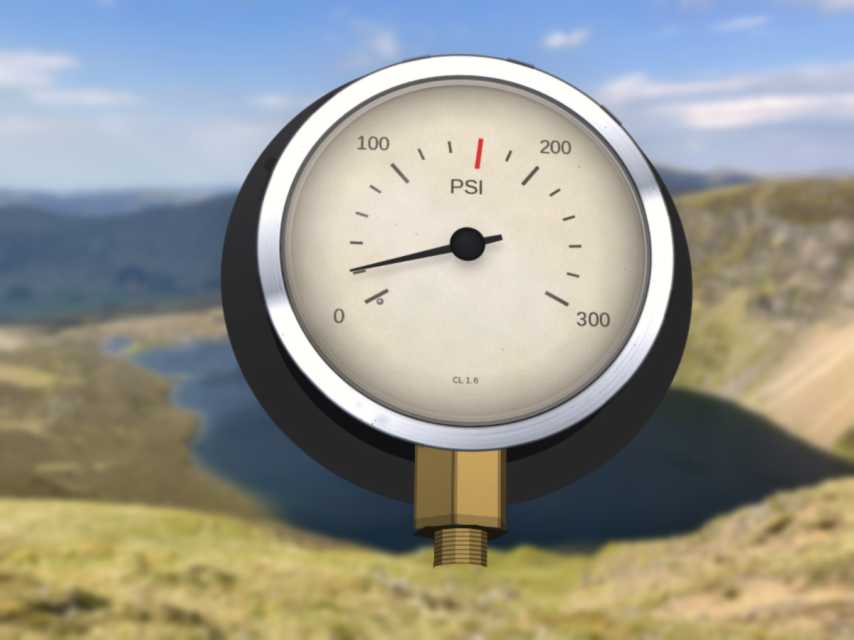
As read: {"value": 20, "unit": "psi"}
